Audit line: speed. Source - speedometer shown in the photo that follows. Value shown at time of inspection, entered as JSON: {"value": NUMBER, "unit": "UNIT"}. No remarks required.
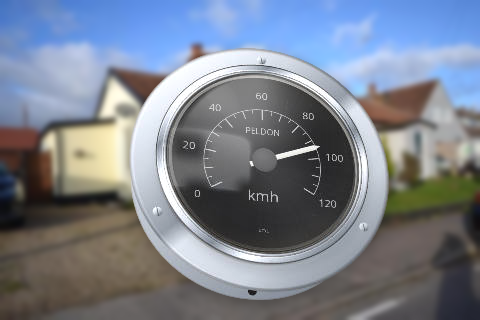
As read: {"value": 95, "unit": "km/h"}
